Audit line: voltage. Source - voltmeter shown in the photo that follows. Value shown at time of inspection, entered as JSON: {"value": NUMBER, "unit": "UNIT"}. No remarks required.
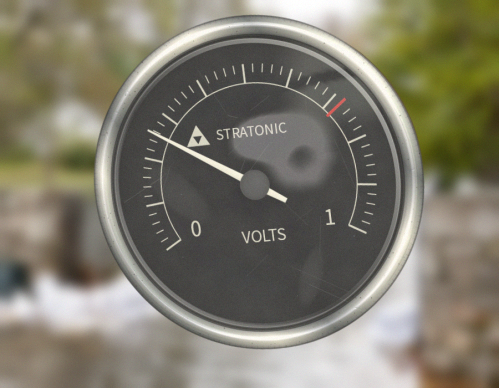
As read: {"value": 0.26, "unit": "V"}
